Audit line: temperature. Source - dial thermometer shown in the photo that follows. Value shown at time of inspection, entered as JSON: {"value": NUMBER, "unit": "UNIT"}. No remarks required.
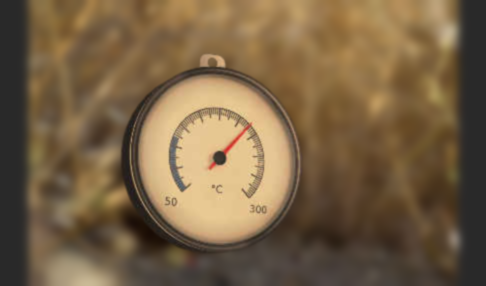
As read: {"value": 212.5, "unit": "°C"}
